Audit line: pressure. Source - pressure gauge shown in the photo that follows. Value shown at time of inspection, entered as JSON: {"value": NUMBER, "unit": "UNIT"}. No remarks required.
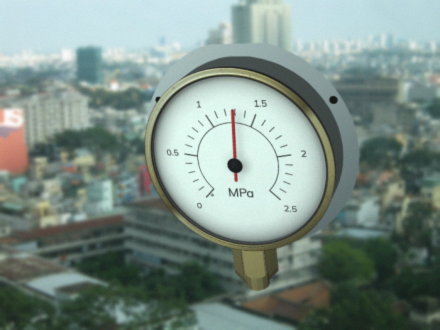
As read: {"value": 1.3, "unit": "MPa"}
